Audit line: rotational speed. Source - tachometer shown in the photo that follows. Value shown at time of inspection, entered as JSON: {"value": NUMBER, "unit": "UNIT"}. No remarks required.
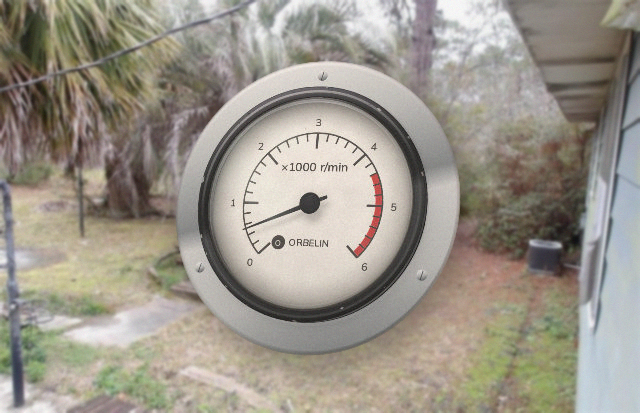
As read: {"value": 500, "unit": "rpm"}
